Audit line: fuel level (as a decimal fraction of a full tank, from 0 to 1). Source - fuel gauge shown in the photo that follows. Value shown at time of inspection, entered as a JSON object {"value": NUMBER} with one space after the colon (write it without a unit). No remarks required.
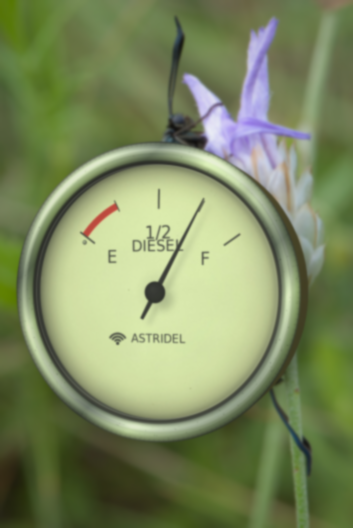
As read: {"value": 0.75}
